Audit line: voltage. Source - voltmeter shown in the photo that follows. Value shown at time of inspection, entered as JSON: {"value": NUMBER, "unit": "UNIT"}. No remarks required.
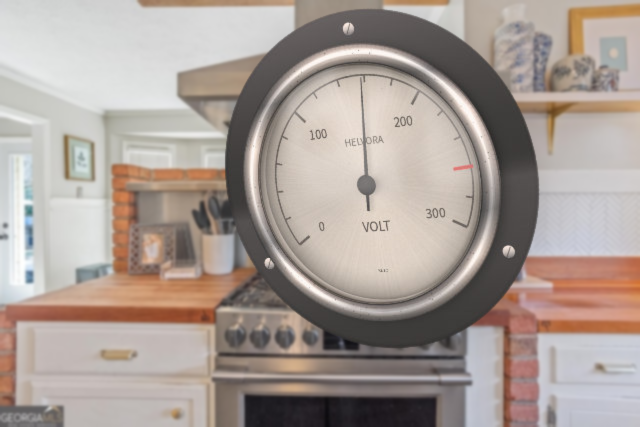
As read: {"value": 160, "unit": "V"}
